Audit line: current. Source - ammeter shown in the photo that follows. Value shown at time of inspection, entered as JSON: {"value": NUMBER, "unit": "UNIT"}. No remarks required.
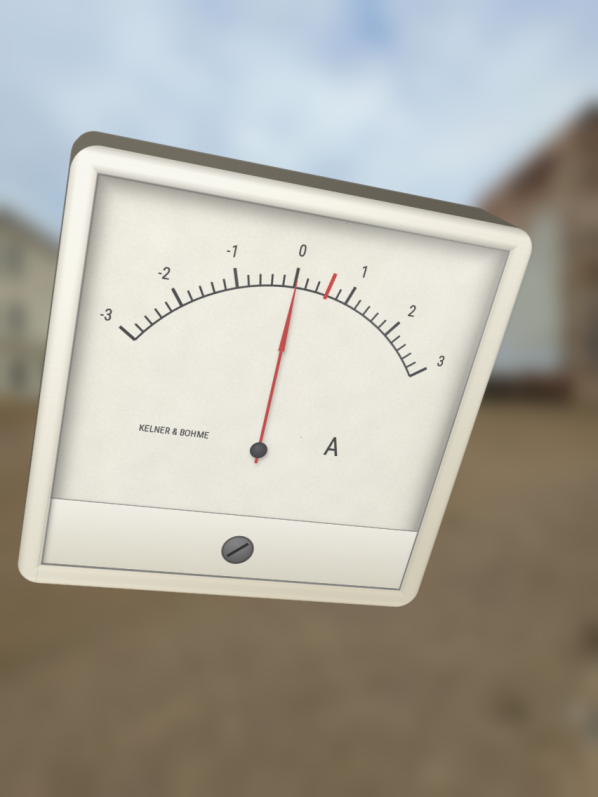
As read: {"value": 0, "unit": "A"}
